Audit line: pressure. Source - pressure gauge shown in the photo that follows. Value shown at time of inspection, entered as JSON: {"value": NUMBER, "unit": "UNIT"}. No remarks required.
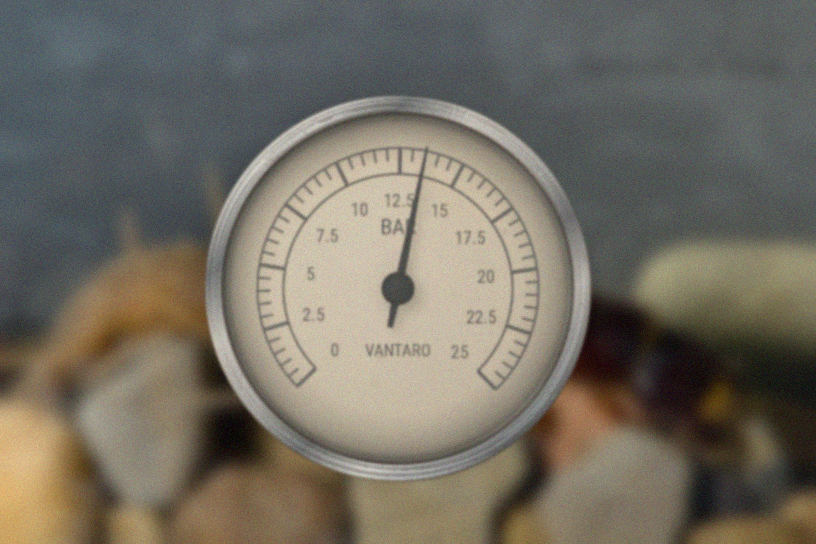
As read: {"value": 13.5, "unit": "bar"}
